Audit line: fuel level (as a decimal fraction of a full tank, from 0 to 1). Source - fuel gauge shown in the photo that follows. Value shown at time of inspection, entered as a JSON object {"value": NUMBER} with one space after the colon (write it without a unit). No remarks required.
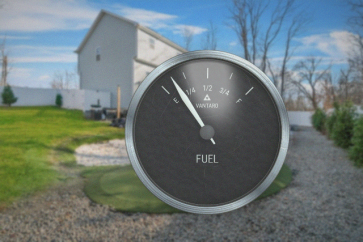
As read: {"value": 0.125}
